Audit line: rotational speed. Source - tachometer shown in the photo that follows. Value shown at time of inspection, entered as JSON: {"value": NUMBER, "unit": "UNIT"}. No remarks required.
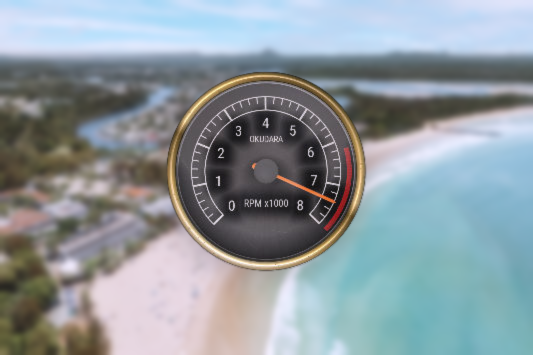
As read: {"value": 7400, "unit": "rpm"}
